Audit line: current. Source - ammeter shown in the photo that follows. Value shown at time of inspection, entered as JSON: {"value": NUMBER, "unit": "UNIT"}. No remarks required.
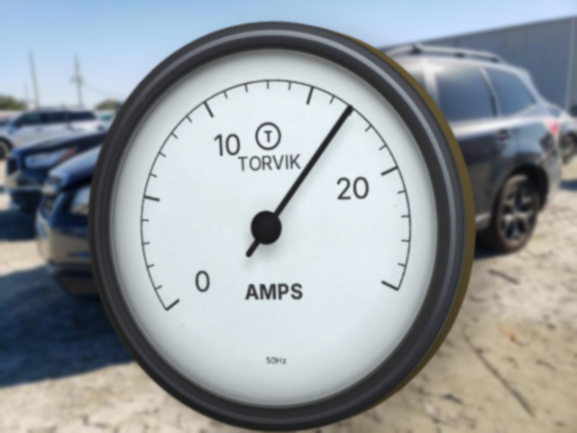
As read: {"value": 17, "unit": "A"}
